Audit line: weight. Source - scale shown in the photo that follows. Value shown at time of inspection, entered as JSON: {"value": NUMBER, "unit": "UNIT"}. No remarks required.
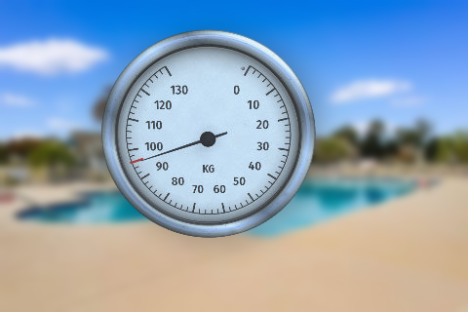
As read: {"value": 96, "unit": "kg"}
